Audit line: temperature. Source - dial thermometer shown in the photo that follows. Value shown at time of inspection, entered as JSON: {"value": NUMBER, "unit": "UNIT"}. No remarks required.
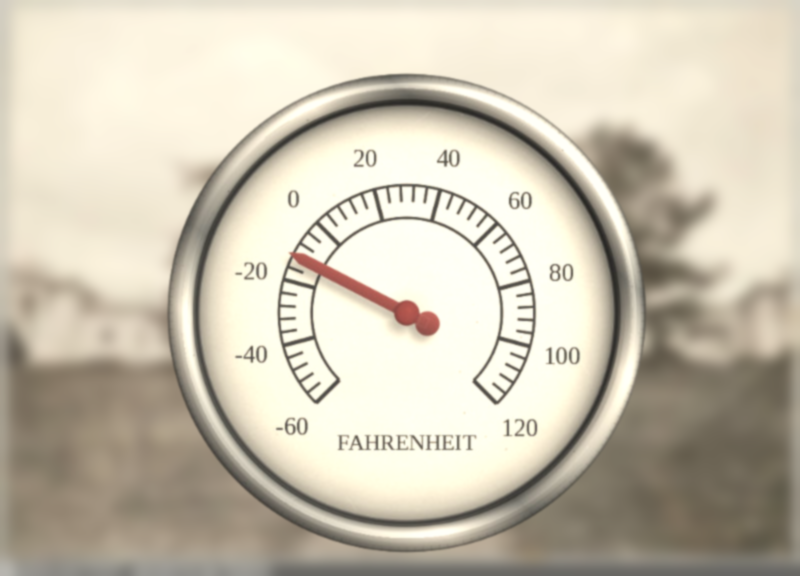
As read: {"value": -12, "unit": "°F"}
